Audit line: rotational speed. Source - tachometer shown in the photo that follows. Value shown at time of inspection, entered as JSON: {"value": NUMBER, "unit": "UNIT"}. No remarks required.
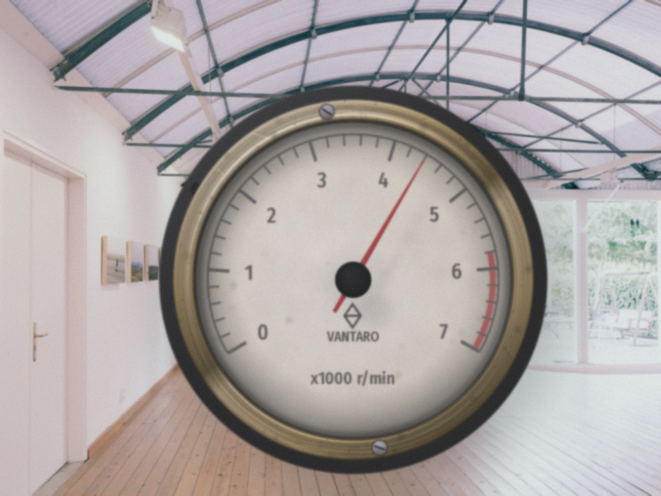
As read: {"value": 4400, "unit": "rpm"}
